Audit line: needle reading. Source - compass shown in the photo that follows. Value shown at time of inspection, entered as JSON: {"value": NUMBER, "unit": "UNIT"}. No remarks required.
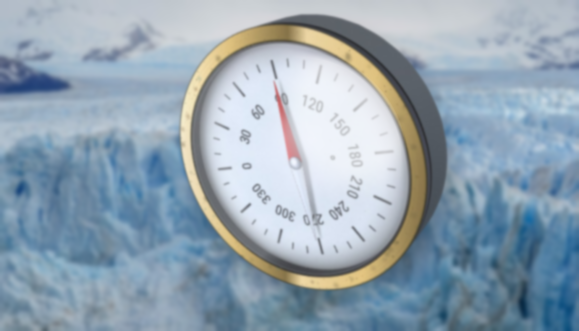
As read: {"value": 90, "unit": "°"}
